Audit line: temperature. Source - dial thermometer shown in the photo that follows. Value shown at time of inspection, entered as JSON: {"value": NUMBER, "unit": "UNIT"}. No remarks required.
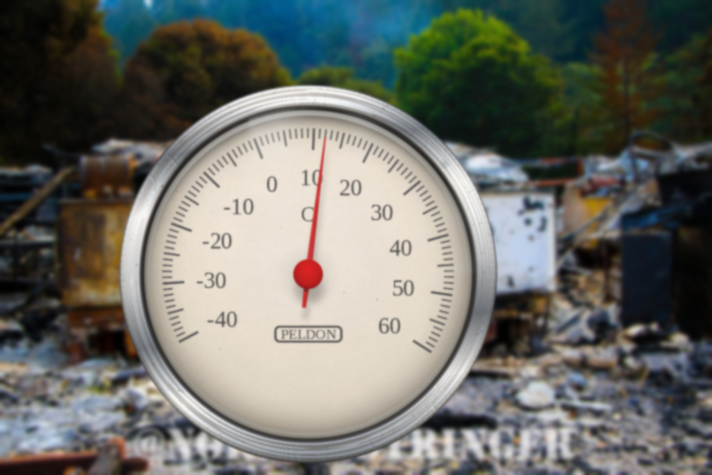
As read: {"value": 12, "unit": "°C"}
